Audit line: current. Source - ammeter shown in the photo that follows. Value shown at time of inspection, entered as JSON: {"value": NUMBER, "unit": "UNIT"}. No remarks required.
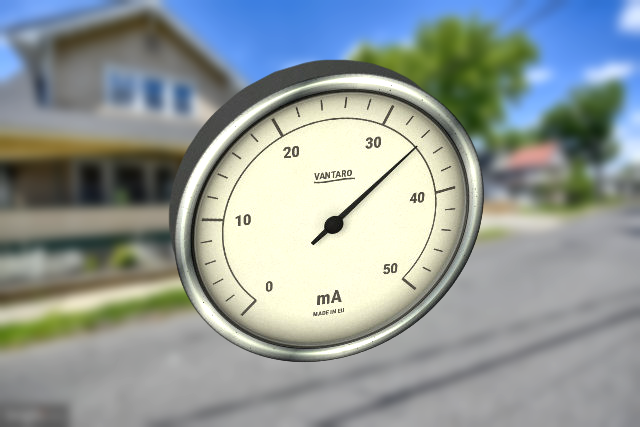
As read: {"value": 34, "unit": "mA"}
